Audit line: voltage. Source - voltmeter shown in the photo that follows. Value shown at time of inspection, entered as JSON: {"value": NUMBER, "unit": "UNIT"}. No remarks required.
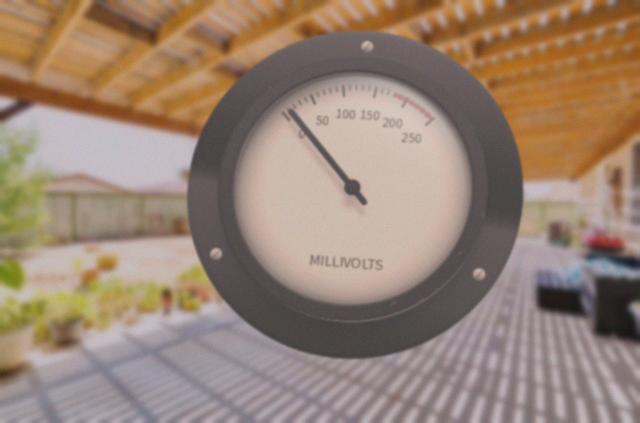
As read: {"value": 10, "unit": "mV"}
